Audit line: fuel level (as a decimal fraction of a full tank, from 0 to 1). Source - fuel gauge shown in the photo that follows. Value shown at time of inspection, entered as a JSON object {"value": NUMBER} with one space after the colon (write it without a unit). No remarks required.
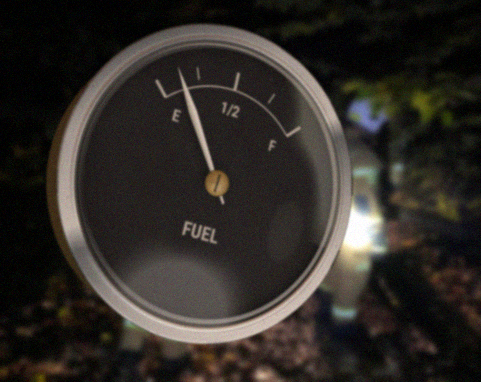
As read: {"value": 0.125}
